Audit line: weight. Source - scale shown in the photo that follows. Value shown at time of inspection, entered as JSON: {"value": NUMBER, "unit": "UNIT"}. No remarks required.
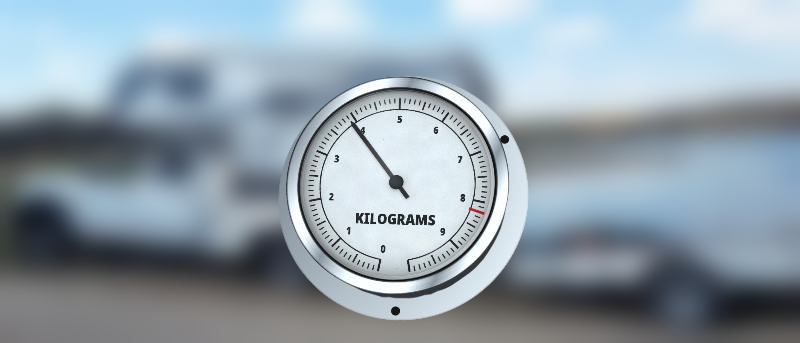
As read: {"value": 3.9, "unit": "kg"}
